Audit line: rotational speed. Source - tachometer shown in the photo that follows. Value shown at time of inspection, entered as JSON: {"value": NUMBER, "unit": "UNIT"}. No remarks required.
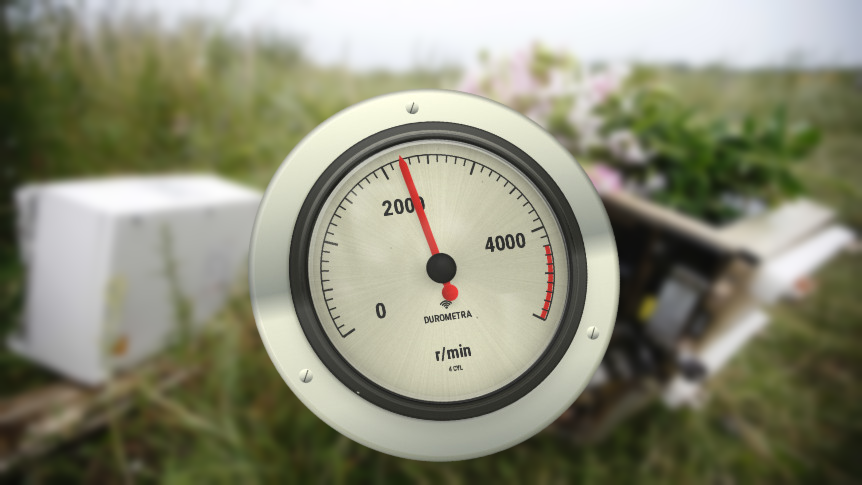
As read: {"value": 2200, "unit": "rpm"}
